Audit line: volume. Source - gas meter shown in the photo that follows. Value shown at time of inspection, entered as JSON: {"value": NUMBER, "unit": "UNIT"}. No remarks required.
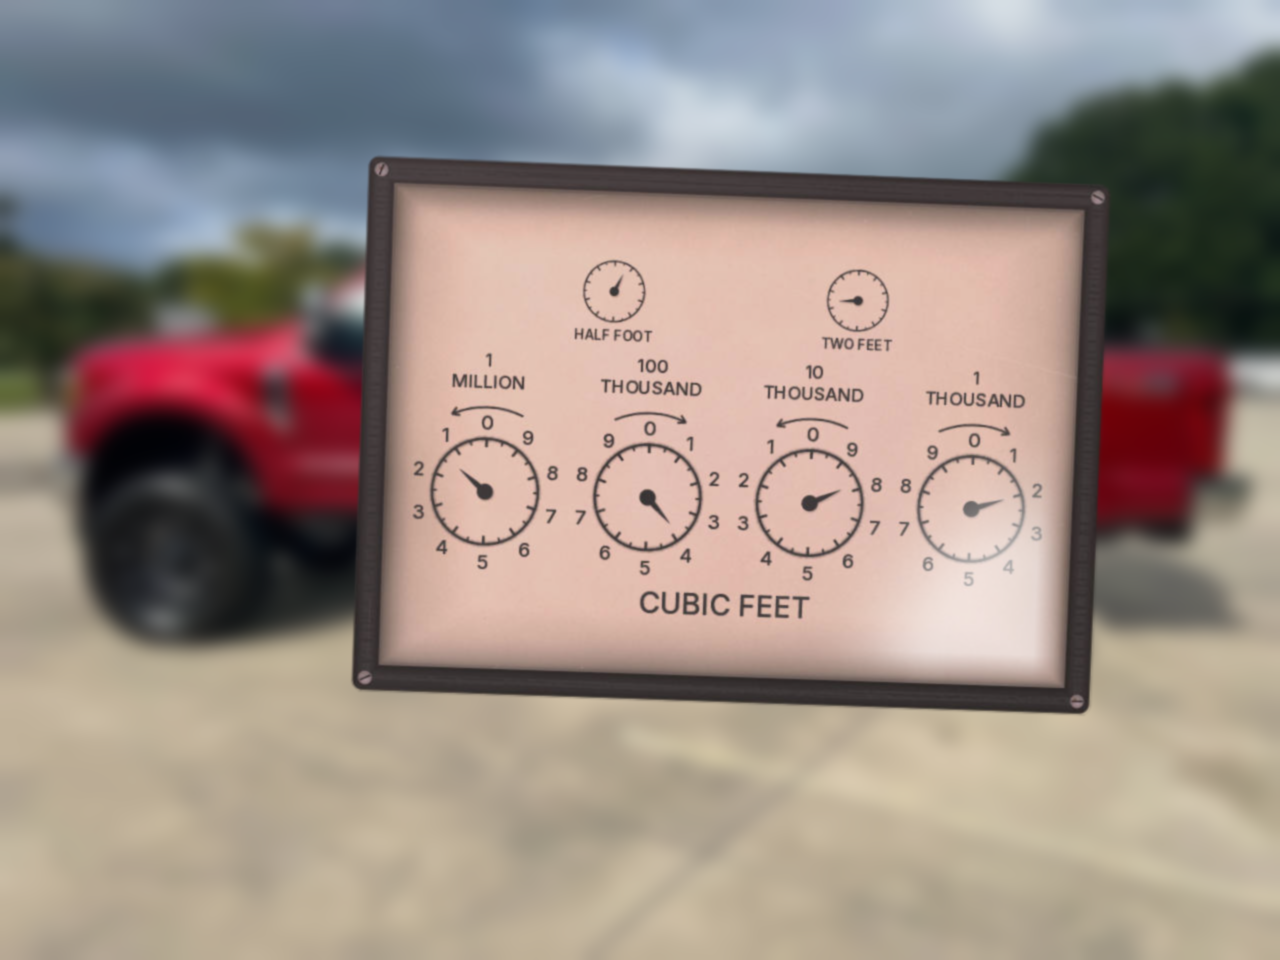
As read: {"value": 138200, "unit": "ft³"}
